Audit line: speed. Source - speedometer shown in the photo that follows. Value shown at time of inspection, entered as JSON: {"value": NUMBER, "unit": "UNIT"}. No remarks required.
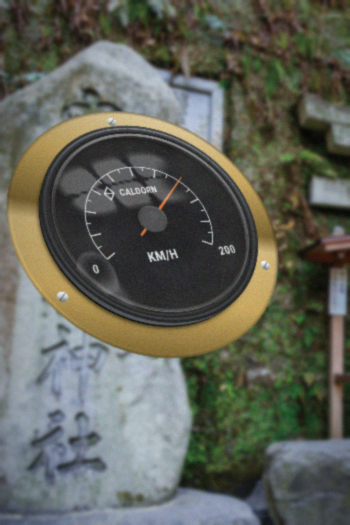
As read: {"value": 140, "unit": "km/h"}
